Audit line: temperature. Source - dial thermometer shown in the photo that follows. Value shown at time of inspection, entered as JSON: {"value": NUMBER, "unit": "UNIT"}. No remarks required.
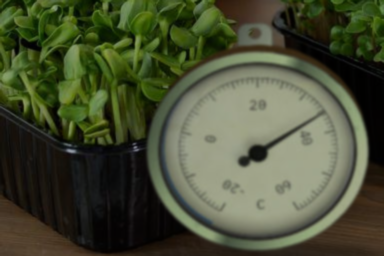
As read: {"value": 35, "unit": "°C"}
